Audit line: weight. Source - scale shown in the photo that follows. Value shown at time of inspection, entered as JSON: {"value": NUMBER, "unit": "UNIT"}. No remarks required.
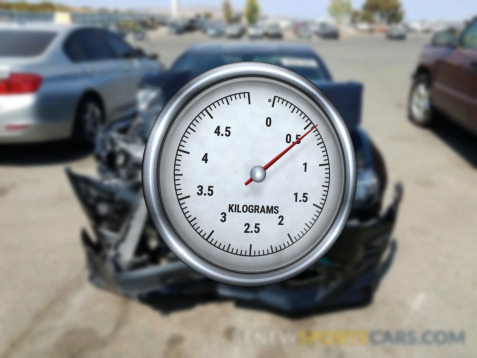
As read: {"value": 0.55, "unit": "kg"}
